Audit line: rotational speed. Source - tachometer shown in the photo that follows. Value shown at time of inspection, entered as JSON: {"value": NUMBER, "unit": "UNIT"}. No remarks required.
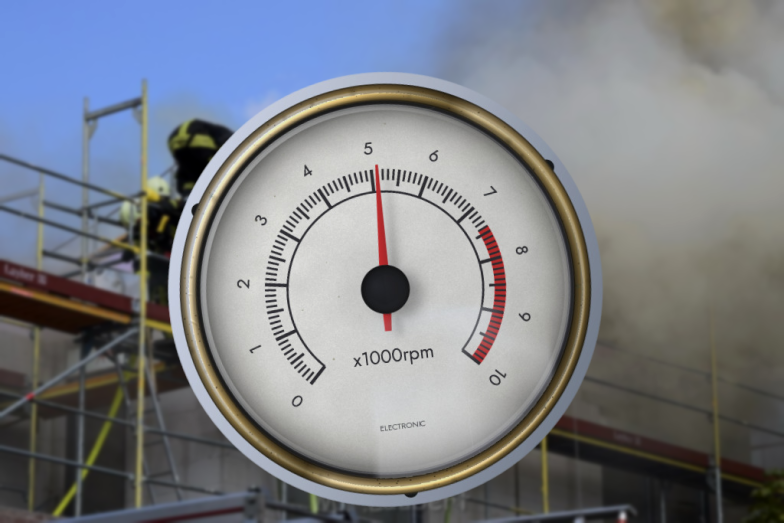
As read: {"value": 5100, "unit": "rpm"}
